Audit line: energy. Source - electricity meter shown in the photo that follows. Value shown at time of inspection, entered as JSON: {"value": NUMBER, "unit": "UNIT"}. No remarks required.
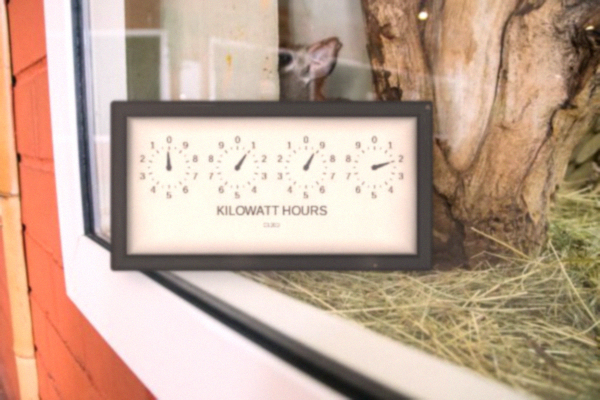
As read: {"value": 92, "unit": "kWh"}
